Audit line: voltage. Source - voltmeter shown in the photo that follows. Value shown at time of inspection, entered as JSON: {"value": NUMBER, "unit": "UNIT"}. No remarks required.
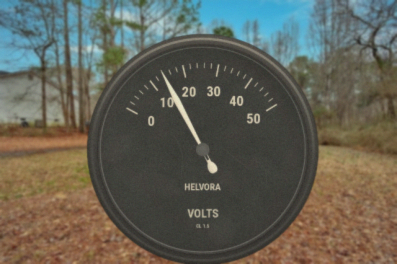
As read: {"value": 14, "unit": "V"}
